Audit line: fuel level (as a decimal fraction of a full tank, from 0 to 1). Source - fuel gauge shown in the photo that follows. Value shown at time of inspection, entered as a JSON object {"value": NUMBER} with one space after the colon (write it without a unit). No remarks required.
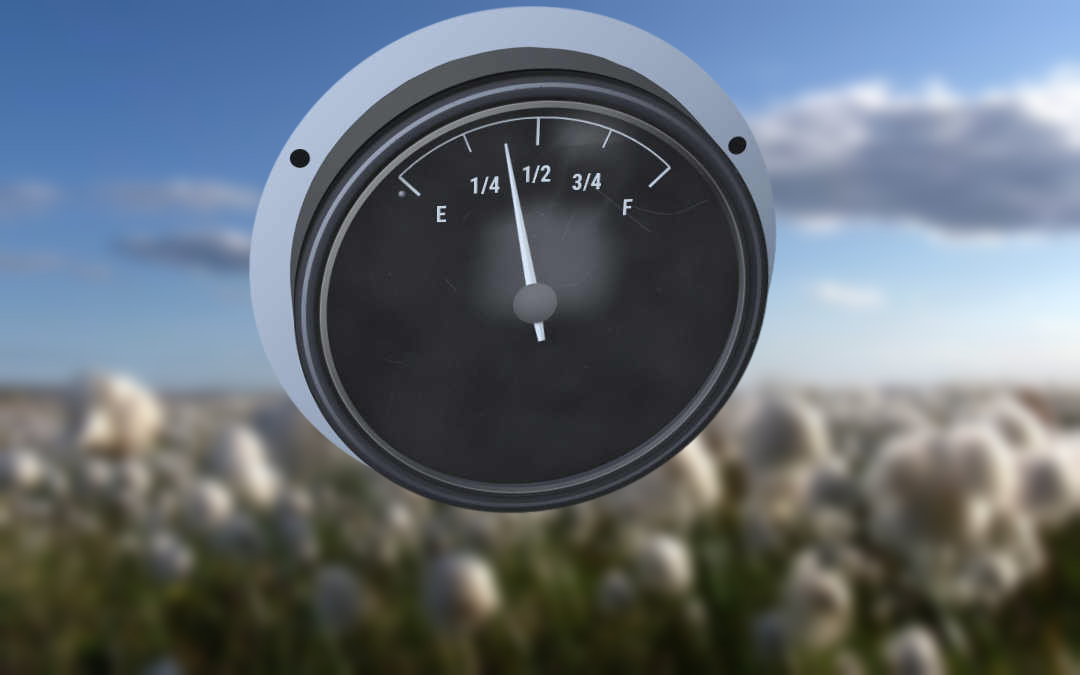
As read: {"value": 0.375}
